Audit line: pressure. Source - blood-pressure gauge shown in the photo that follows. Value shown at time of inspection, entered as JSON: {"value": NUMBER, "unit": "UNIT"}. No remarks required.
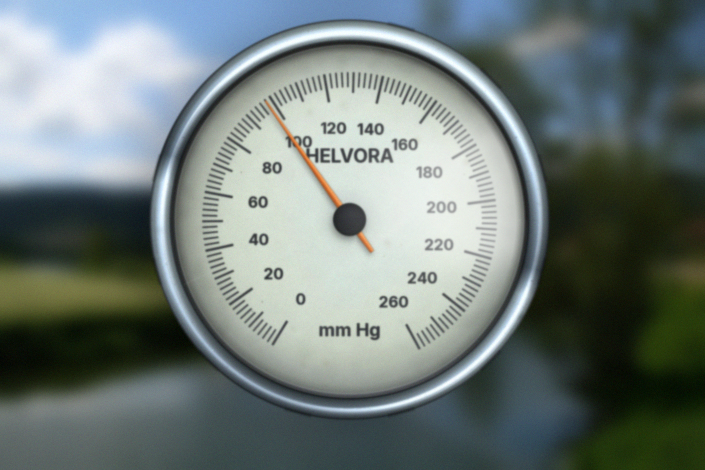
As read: {"value": 98, "unit": "mmHg"}
